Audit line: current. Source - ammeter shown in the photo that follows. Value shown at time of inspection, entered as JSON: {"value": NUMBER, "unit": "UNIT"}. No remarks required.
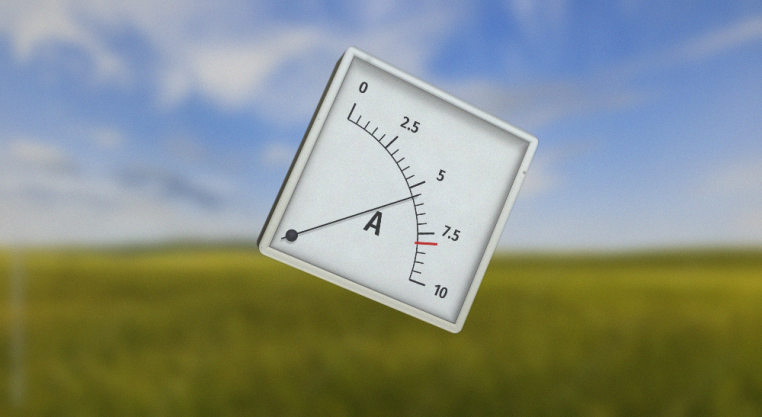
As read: {"value": 5.5, "unit": "A"}
